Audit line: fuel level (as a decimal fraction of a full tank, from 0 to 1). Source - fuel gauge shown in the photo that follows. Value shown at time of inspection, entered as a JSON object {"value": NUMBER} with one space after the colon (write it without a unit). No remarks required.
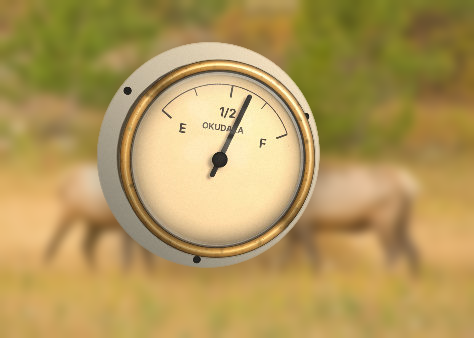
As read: {"value": 0.625}
